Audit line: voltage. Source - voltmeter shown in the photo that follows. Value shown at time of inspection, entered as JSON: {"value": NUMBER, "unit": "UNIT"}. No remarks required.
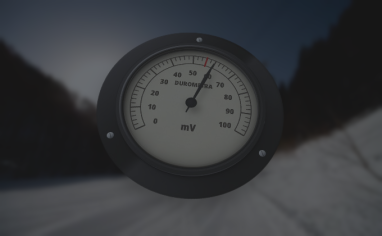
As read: {"value": 60, "unit": "mV"}
